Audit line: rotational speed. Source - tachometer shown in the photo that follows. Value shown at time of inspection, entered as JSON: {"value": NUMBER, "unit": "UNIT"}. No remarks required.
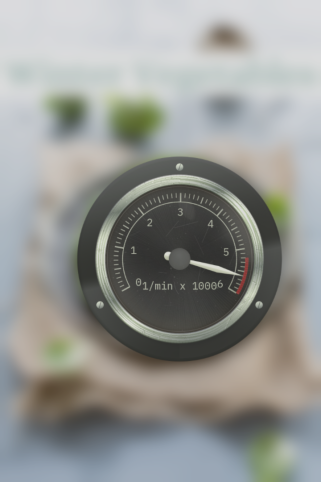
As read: {"value": 5600, "unit": "rpm"}
